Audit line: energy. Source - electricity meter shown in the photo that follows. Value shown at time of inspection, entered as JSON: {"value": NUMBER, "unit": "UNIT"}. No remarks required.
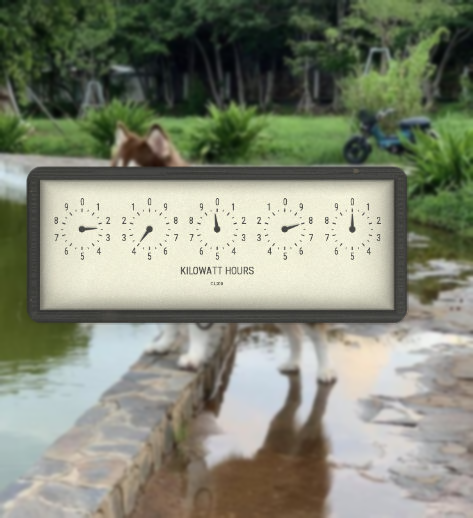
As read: {"value": 23980, "unit": "kWh"}
